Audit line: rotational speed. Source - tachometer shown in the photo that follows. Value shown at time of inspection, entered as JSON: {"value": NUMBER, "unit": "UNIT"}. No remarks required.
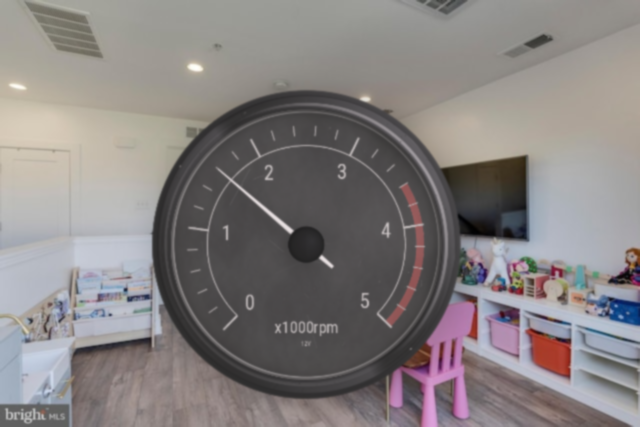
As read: {"value": 1600, "unit": "rpm"}
